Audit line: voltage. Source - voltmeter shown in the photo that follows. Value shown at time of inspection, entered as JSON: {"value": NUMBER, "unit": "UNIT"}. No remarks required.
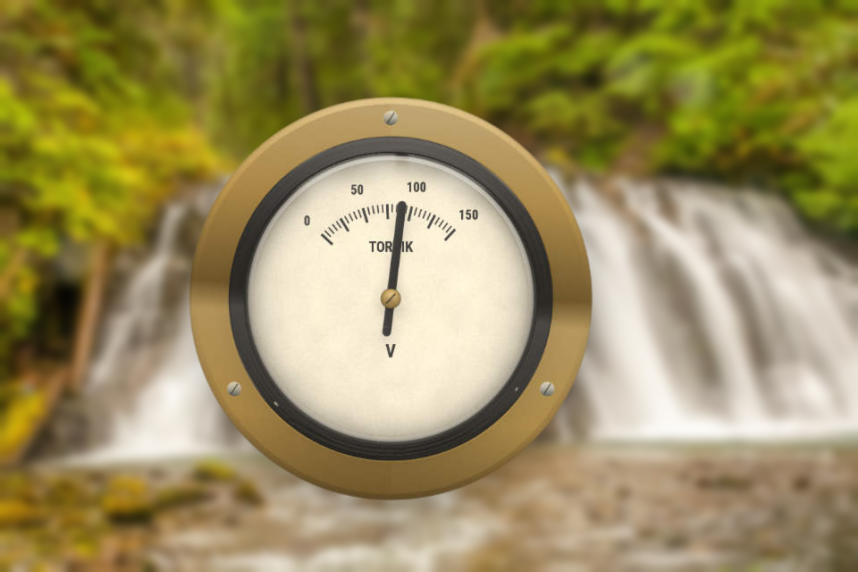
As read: {"value": 90, "unit": "V"}
